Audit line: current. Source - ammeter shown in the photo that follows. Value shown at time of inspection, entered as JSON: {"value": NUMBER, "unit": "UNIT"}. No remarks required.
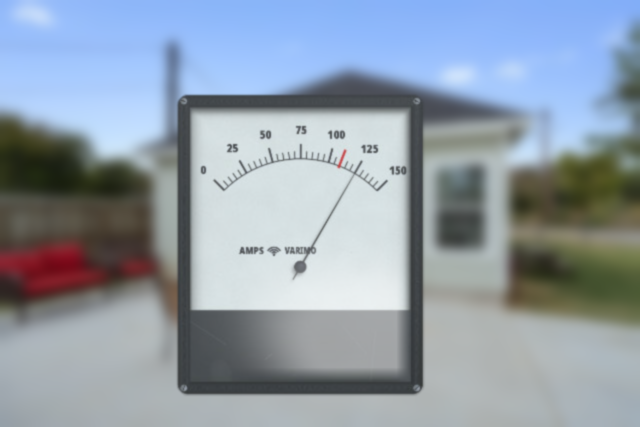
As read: {"value": 125, "unit": "A"}
